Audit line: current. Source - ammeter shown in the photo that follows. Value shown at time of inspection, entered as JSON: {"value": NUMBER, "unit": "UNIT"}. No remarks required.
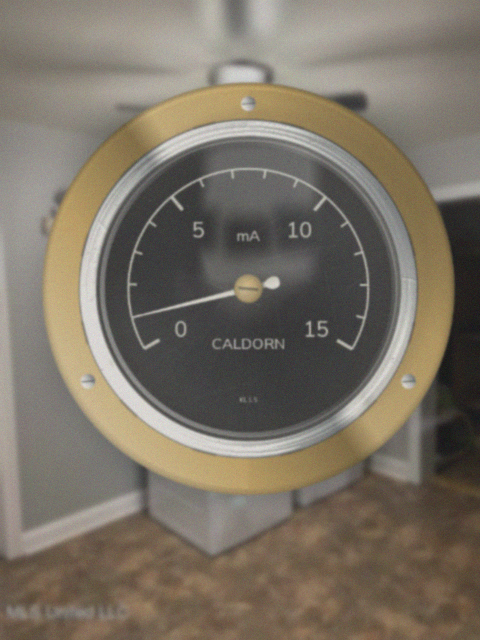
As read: {"value": 1, "unit": "mA"}
